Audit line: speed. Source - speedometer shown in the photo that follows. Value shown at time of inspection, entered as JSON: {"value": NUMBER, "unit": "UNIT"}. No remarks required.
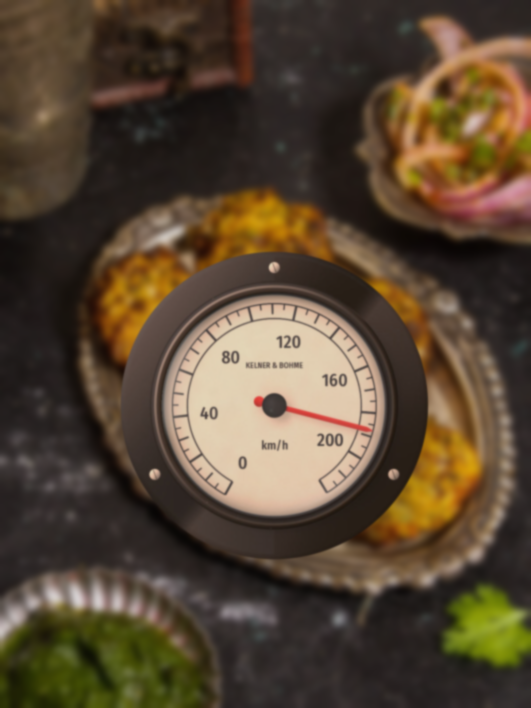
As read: {"value": 187.5, "unit": "km/h"}
